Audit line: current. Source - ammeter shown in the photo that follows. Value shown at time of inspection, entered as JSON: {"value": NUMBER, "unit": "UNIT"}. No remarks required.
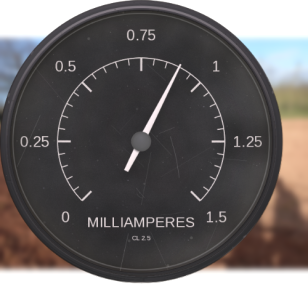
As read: {"value": 0.9, "unit": "mA"}
